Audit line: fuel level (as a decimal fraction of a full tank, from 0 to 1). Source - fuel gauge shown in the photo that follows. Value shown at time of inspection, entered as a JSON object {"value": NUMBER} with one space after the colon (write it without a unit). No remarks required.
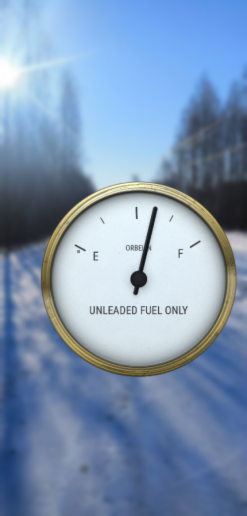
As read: {"value": 0.625}
